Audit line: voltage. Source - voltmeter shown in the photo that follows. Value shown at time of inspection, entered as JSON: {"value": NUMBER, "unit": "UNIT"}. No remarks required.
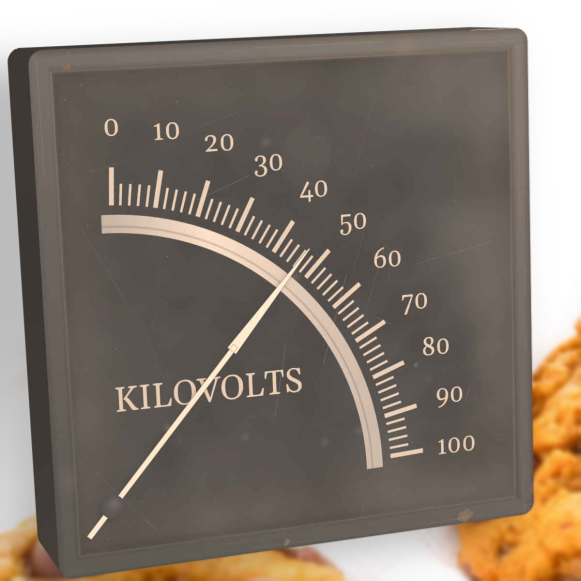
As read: {"value": 46, "unit": "kV"}
